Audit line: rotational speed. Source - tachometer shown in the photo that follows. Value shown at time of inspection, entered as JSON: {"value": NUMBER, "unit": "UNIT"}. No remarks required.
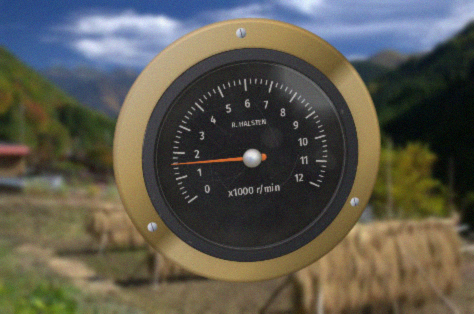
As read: {"value": 1600, "unit": "rpm"}
